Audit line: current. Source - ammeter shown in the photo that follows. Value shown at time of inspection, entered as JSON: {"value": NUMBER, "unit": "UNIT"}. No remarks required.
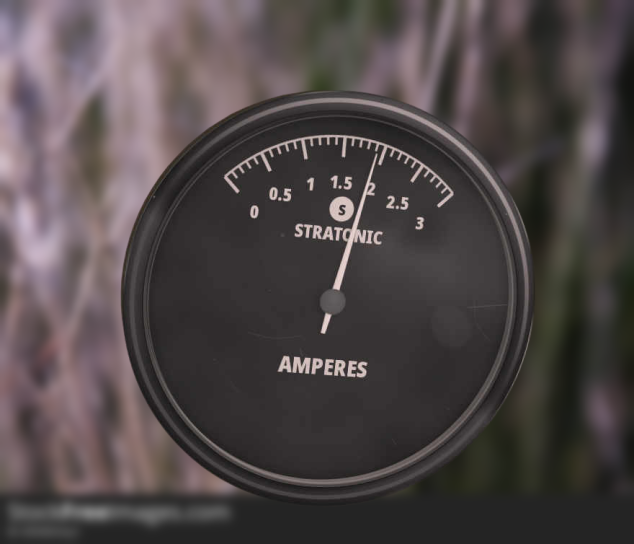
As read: {"value": 1.9, "unit": "A"}
